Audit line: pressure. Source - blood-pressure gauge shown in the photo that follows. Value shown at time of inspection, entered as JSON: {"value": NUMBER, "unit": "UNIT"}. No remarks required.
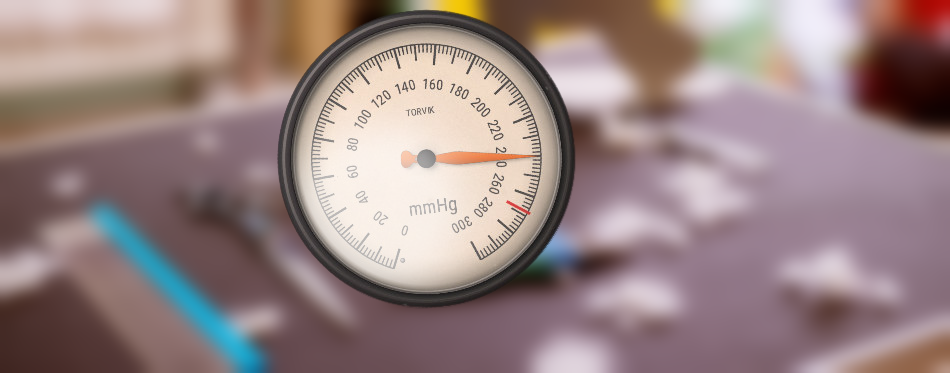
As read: {"value": 240, "unit": "mmHg"}
